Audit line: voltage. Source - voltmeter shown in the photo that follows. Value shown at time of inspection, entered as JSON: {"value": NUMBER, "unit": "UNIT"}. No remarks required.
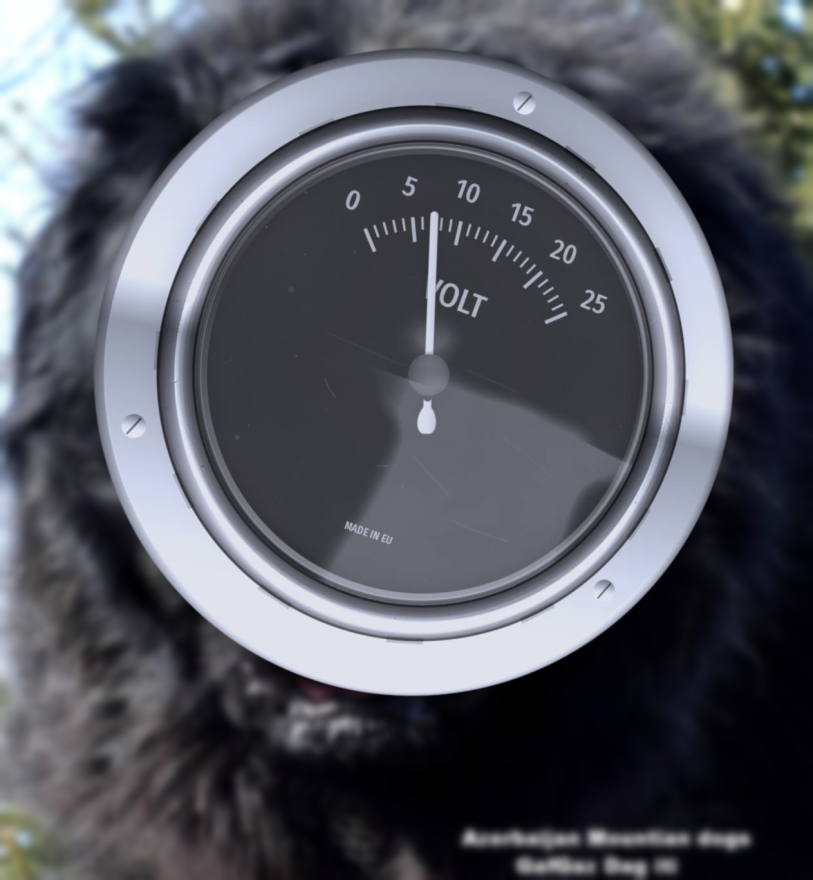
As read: {"value": 7, "unit": "V"}
